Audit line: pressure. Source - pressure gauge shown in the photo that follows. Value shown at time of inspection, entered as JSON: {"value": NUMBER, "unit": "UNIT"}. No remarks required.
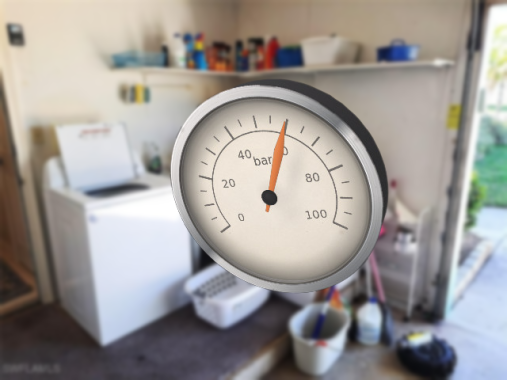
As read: {"value": 60, "unit": "bar"}
